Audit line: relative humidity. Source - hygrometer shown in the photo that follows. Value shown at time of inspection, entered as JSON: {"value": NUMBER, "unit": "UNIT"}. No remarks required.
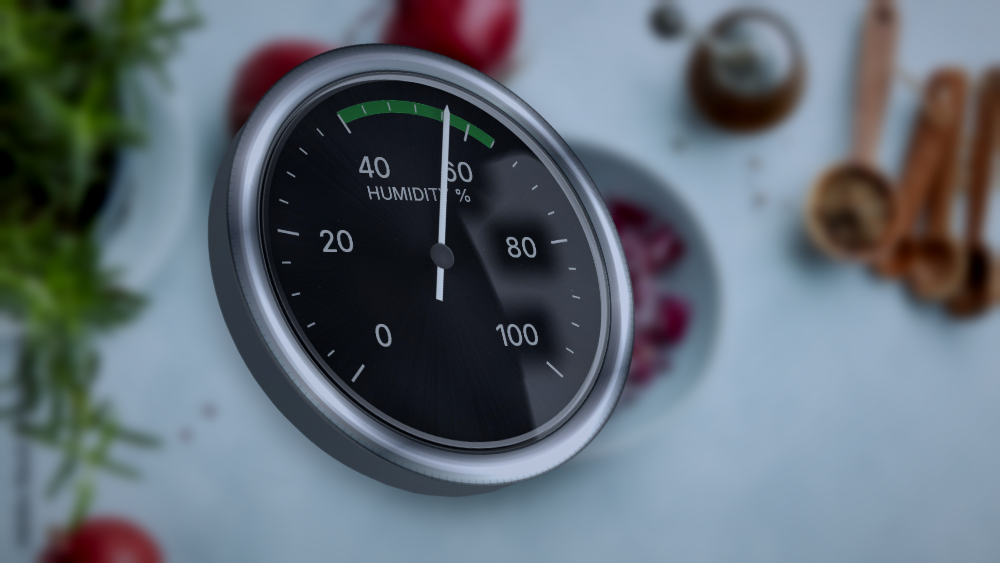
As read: {"value": 56, "unit": "%"}
